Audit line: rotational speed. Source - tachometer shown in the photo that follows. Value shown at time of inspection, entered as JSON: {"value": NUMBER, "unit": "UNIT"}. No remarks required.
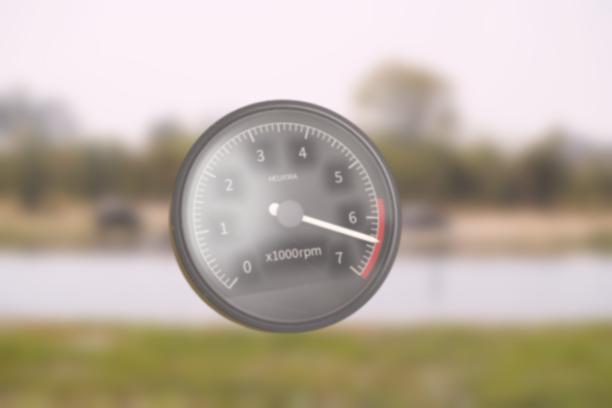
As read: {"value": 6400, "unit": "rpm"}
